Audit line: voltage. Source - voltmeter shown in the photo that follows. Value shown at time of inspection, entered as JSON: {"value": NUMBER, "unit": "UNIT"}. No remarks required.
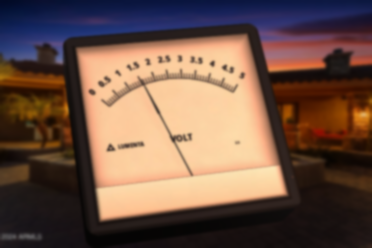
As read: {"value": 1.5, "unit": "V"}
